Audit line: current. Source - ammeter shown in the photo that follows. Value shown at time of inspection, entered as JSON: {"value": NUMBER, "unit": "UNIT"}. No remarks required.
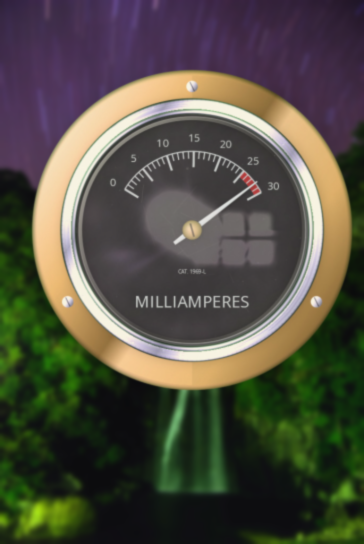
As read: {"value": 28, "unit": "mA"}
